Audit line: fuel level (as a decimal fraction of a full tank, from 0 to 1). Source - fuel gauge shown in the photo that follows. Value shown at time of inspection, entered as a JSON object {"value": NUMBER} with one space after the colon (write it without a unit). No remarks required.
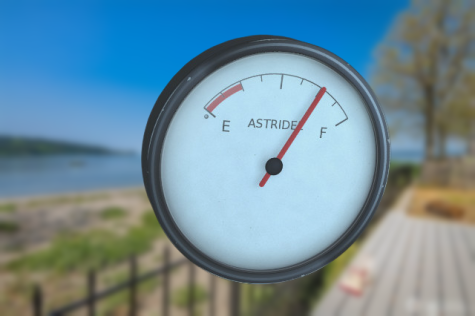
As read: {"value": 0.75}
